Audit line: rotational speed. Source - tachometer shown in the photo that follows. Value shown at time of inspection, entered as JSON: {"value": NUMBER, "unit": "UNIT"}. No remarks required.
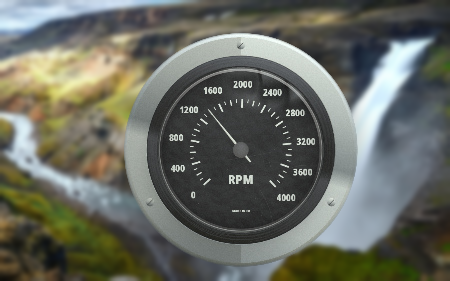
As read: {"value": 1400, "unit": "rpm"}
